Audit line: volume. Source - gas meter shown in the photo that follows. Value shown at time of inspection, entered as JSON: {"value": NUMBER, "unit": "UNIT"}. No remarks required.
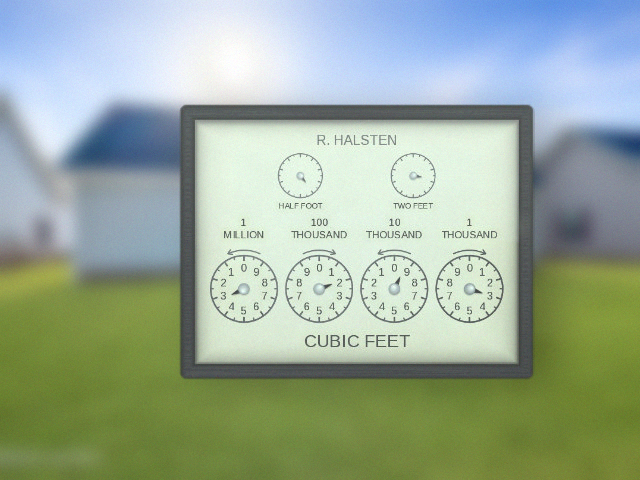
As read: {"value": 319300, "unit": "ft³"}
